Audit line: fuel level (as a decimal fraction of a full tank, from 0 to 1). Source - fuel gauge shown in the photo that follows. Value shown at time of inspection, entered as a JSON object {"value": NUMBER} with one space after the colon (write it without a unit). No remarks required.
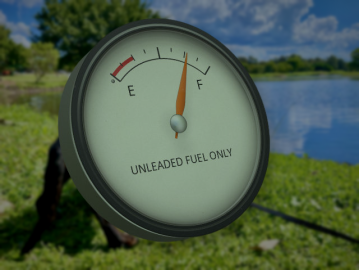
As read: {"value": 0.75}
